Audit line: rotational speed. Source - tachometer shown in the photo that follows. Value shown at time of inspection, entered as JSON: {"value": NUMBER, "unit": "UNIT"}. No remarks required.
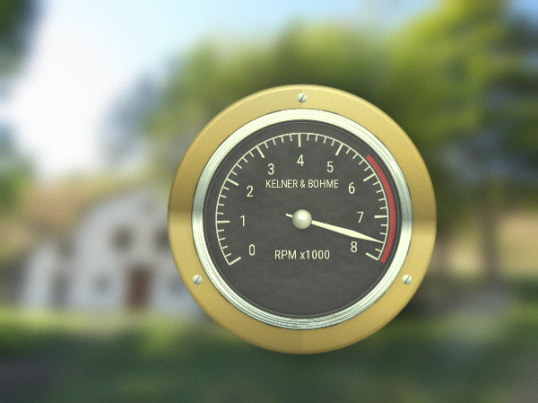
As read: {"value": 7600, "unit": "rpm"}
